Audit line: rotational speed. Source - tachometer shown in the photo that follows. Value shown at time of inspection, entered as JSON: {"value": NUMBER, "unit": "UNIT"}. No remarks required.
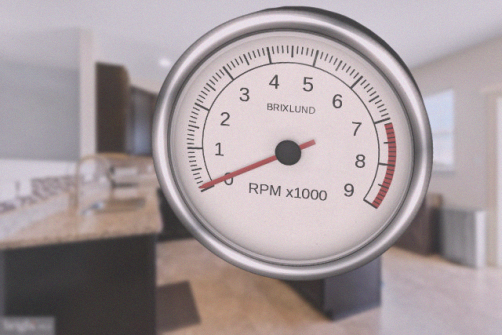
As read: {"value": 100, "unit": "rpm"}
